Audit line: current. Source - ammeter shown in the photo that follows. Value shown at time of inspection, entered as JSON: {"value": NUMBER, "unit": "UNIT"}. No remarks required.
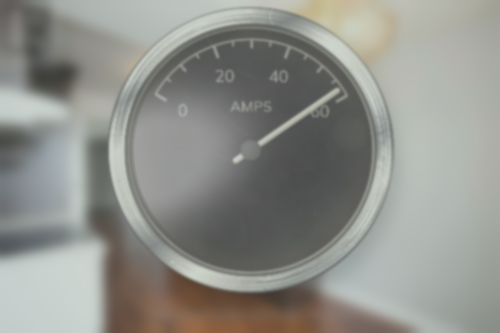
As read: {"value": 57.5, "unit": "A"}
